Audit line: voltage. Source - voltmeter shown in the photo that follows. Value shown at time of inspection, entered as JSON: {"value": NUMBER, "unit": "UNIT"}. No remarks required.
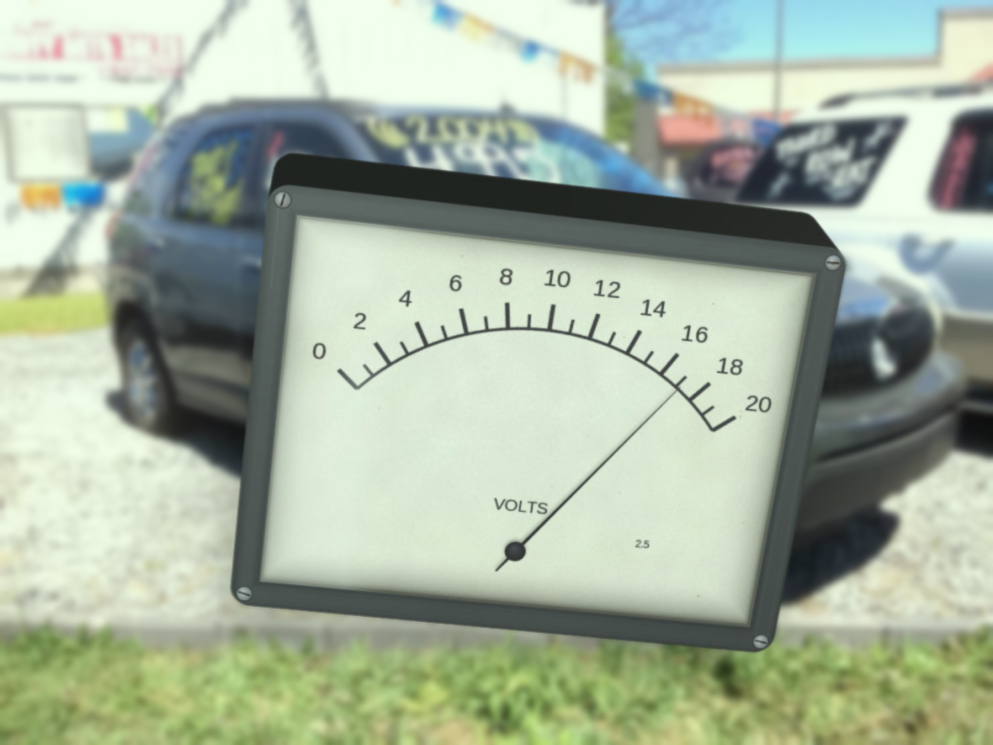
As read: {"value": 17, "unit": "V"}
